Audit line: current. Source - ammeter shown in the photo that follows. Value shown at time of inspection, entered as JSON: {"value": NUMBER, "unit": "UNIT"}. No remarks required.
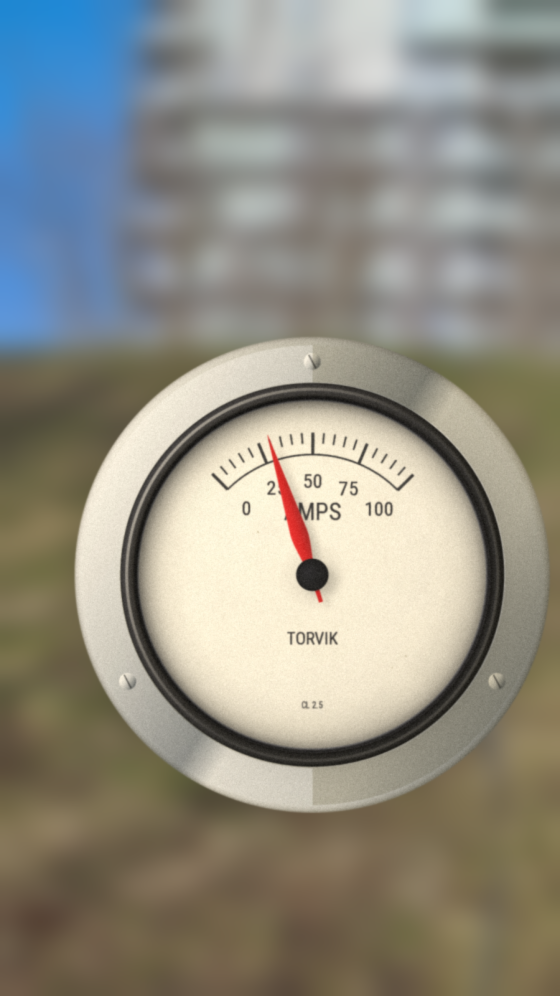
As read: {"value": 30, "unit": "A"}
